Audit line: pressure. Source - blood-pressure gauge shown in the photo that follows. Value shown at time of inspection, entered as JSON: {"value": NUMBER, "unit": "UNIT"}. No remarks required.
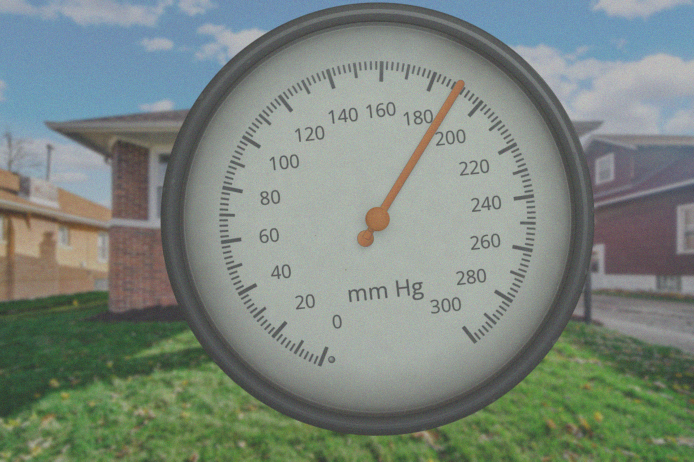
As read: {"value": 190, "unit": "mmHg"}
